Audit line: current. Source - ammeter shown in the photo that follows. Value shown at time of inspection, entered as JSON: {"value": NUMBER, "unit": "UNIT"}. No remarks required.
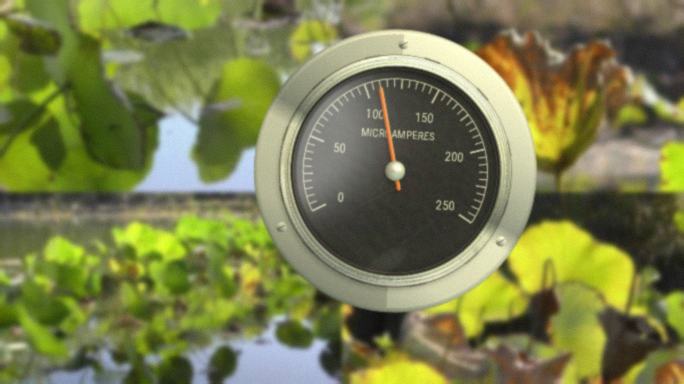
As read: {"value": 110, "unit": "µA"}
